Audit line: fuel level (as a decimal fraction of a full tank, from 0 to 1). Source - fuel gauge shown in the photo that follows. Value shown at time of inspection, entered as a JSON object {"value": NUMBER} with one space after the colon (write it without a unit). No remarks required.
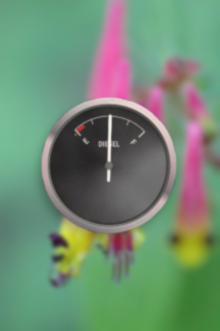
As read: {"value": 0.5}
